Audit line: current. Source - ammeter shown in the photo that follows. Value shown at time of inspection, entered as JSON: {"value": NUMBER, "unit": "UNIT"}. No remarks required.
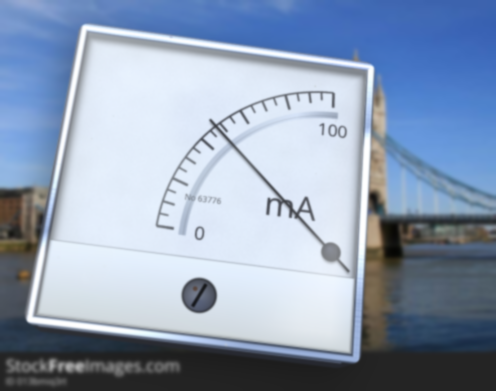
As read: {"value": 47.5, "unit": "mA"}
